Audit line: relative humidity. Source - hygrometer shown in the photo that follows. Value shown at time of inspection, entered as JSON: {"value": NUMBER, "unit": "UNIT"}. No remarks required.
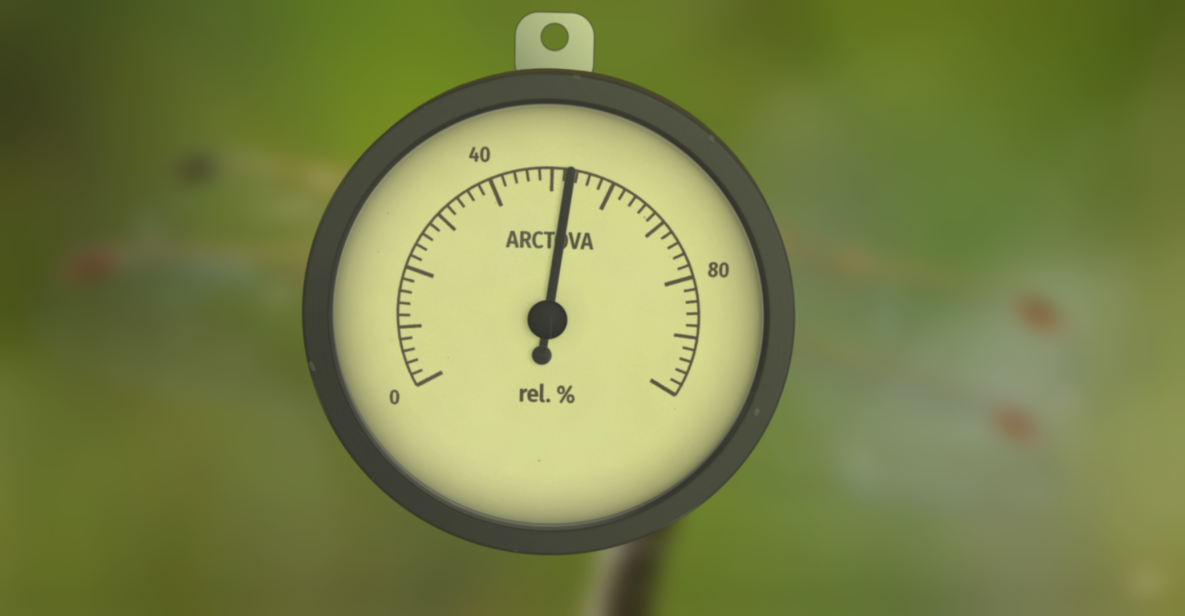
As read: {"value": 53, "unit": "%"}
